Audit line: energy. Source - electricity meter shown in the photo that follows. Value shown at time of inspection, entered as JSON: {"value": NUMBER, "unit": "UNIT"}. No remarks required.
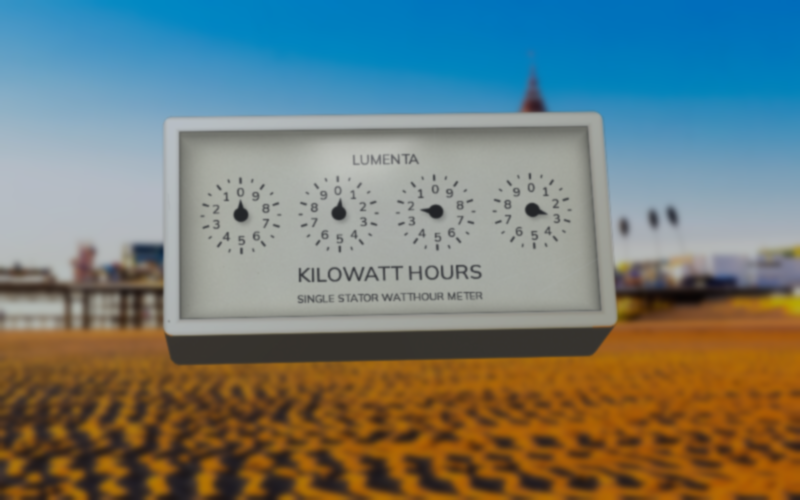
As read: {"value": 23, "unit": "kWh"}
